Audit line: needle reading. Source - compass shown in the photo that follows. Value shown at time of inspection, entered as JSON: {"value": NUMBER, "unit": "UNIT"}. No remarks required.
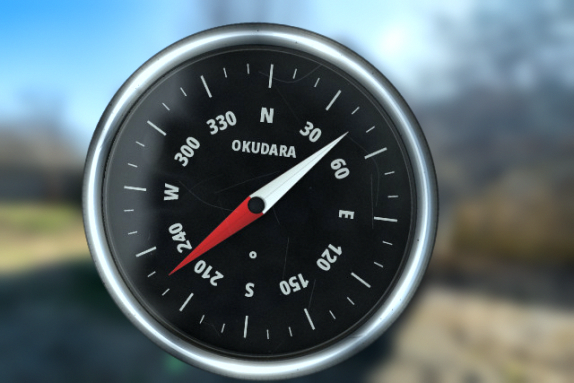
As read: {"value": 225, "unit": "°"}
